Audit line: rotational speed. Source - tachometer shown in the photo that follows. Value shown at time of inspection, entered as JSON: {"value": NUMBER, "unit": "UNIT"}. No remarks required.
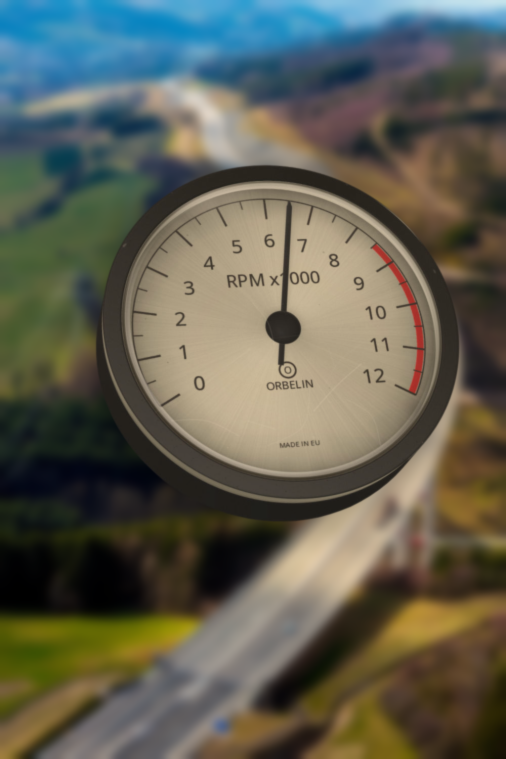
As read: {"value": 6500, "unit": "rpm"}
